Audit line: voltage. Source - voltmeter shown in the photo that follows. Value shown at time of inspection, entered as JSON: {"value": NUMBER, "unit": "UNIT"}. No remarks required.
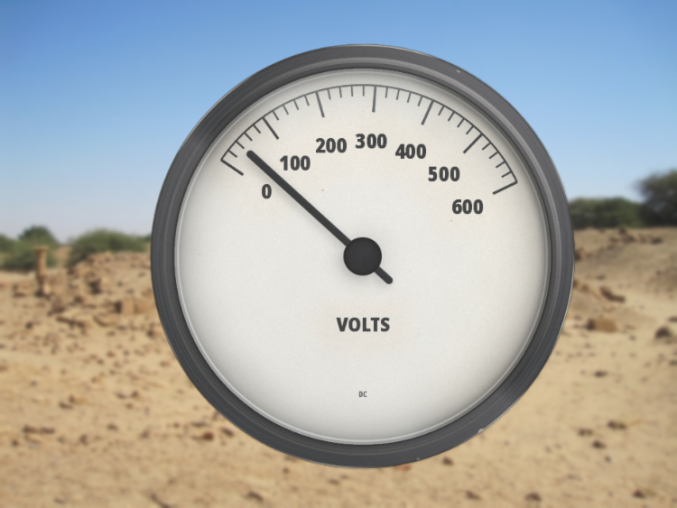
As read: {"value": 40, "unit": "V"}
